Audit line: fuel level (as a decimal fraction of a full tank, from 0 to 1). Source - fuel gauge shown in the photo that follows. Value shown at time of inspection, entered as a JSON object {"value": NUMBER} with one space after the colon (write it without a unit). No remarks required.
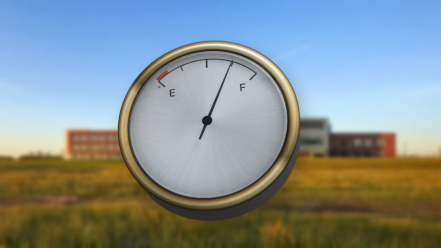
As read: {"value": 0.75}
